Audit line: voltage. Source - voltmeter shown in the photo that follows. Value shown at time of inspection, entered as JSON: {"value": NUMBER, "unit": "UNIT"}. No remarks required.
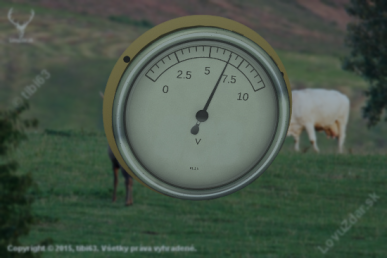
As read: {"value": 6.5, "unit": "V"}
